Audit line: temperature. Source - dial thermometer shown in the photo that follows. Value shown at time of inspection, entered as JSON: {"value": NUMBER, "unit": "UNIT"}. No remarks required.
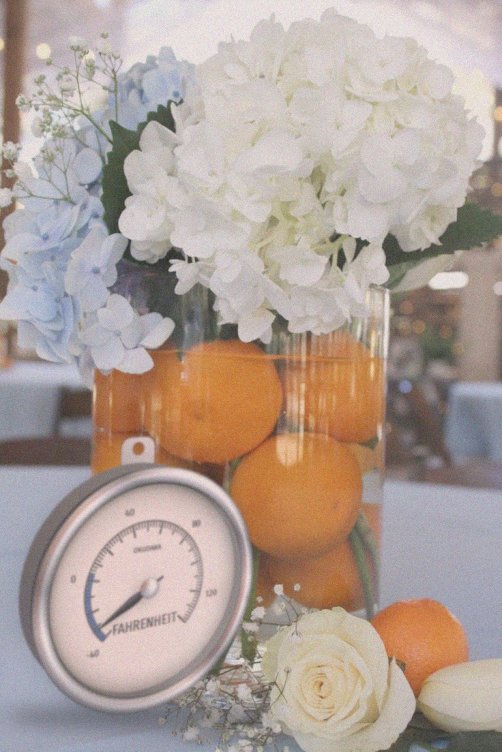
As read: {"value": -30, "unit": "°F"}
